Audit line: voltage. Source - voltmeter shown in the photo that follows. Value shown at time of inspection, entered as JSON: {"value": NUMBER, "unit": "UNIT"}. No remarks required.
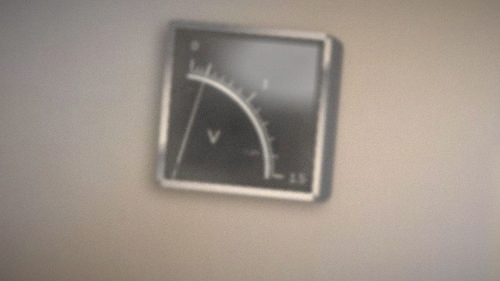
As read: {"value": 0.5, "unit": "V"}
